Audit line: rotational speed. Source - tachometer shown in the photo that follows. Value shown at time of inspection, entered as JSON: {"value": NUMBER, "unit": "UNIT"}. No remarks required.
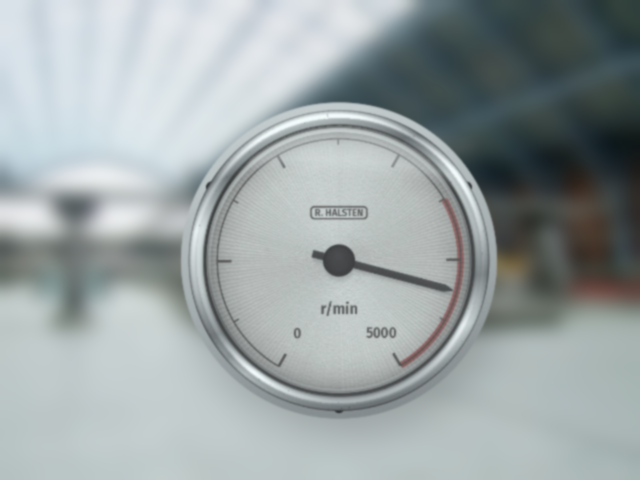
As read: {"value": 4250, "unit": "rpm"}
